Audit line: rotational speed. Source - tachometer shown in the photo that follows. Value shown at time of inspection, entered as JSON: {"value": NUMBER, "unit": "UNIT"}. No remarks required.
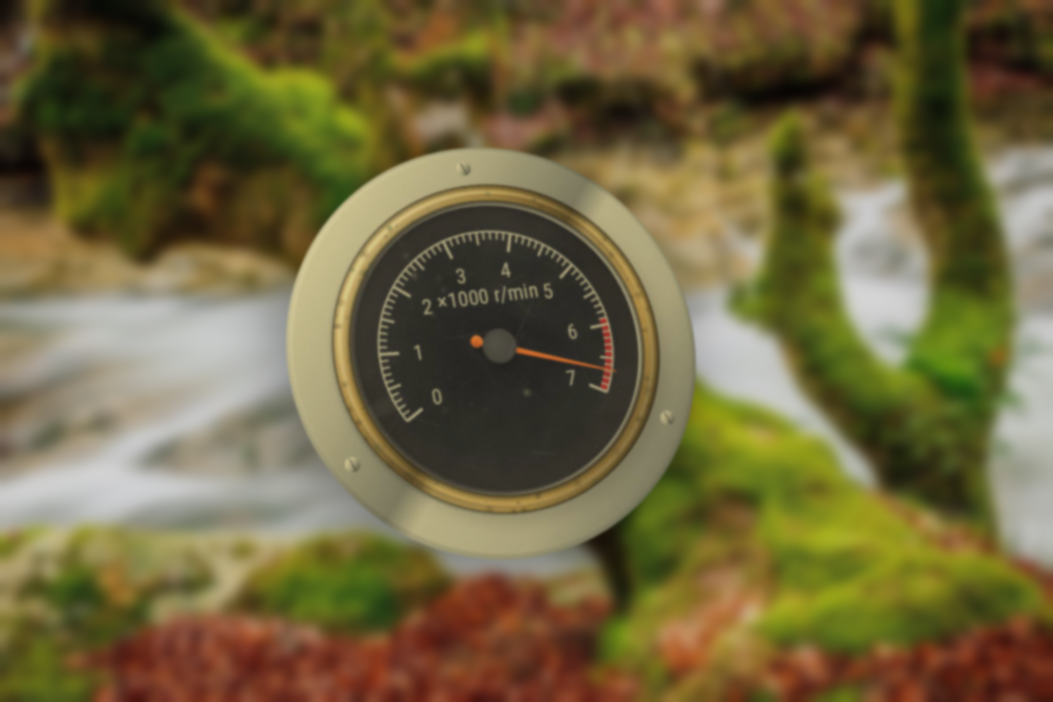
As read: {"value": 6700, "unit": "rpm"}
